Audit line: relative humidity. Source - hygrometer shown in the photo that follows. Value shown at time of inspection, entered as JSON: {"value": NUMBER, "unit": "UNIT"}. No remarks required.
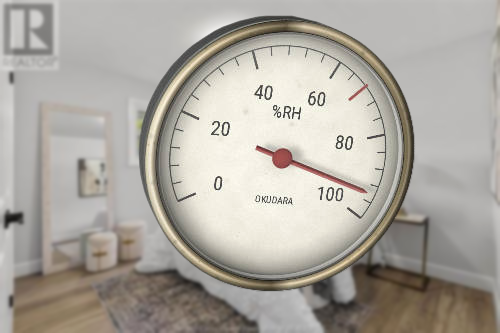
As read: {"value": 94, "unit": "%"}
